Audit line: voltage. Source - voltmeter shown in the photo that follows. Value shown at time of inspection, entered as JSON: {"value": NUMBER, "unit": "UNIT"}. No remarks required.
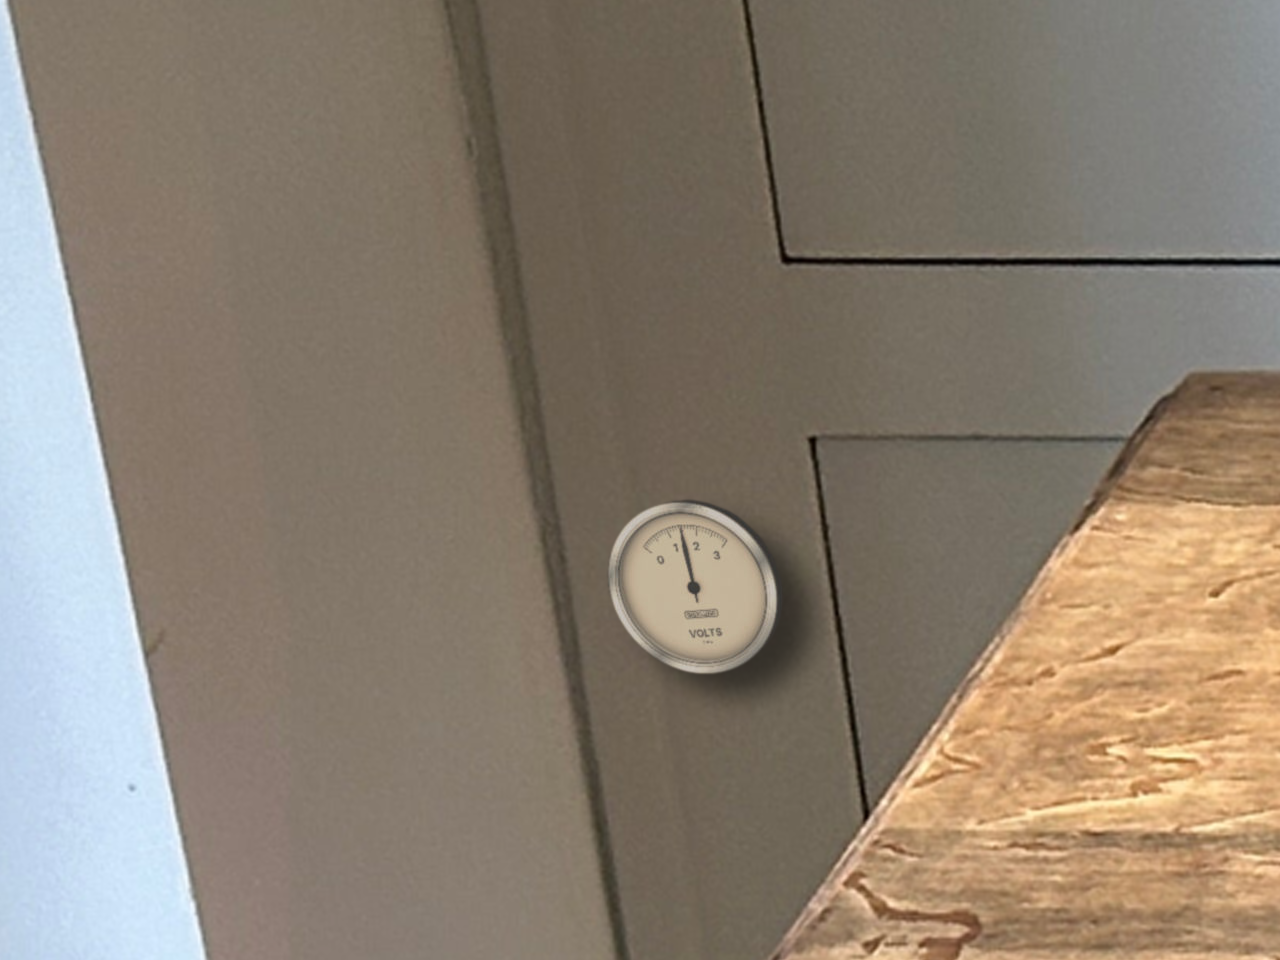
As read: {"value": 1.5, "unit": "V"}
